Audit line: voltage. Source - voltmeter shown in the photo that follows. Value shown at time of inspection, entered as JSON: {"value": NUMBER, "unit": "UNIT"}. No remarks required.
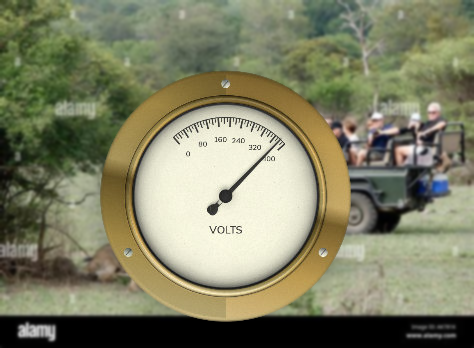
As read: {"value": 380, "unit": "V"}
